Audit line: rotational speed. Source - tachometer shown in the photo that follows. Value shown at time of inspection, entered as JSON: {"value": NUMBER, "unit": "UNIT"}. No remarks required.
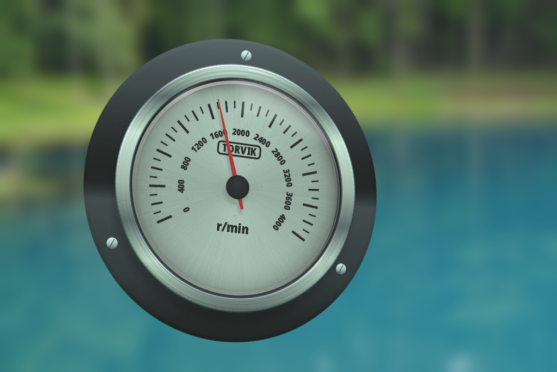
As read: {"value": 1700, "unit": "rpm"}
